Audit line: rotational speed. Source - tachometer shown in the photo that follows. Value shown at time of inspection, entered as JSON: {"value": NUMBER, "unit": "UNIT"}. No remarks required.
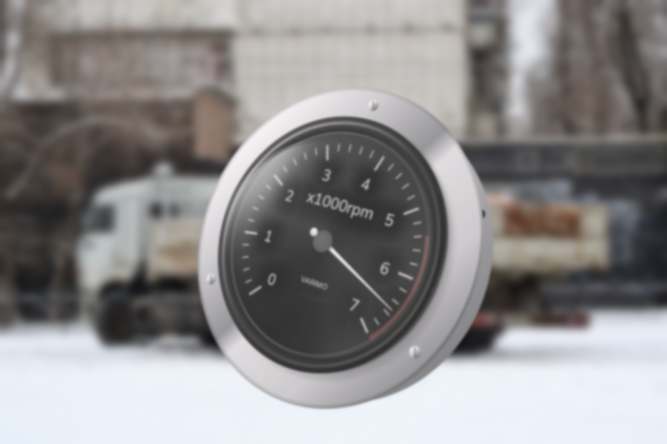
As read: {"value": 6500, "unit": "rpm"}
